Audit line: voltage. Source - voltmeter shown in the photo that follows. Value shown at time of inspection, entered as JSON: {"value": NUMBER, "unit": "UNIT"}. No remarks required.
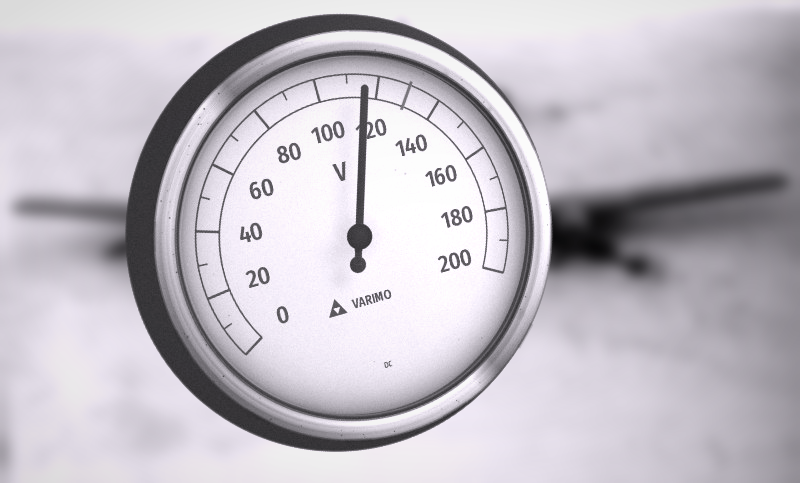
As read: {"value": 115, "unit": "V"}
